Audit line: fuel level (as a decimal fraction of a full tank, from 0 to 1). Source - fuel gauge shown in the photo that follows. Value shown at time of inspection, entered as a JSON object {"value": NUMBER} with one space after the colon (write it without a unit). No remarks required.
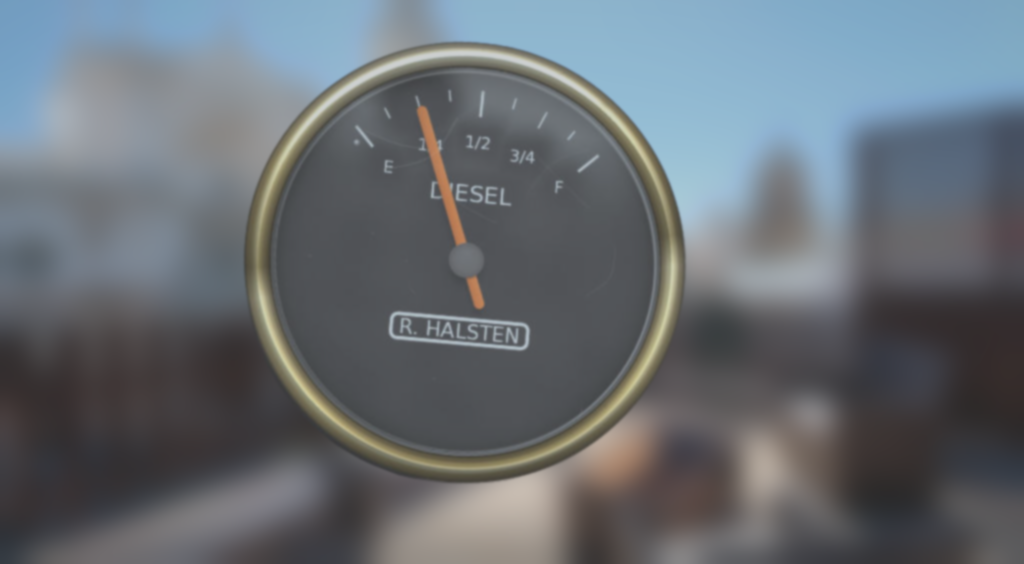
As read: {"value": 0.25}
